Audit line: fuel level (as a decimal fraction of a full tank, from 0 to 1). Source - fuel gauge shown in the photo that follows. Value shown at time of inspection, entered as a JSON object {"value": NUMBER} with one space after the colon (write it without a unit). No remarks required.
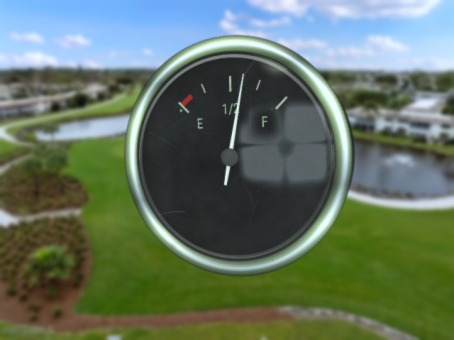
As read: {"value": 0.625}
